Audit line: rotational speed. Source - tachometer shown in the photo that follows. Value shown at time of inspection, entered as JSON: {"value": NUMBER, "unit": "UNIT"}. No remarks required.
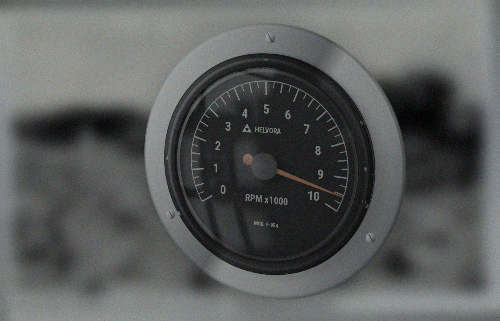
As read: {"value": 9500, "unit": "rpm"}
